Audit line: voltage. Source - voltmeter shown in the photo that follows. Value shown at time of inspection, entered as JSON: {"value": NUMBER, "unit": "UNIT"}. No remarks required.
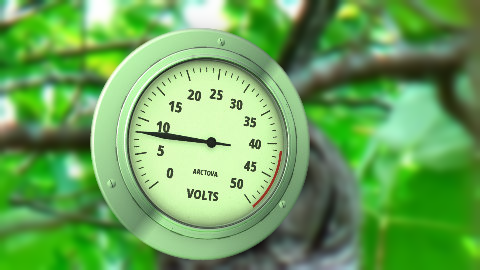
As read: {"value": 8, "unit": "V"}
